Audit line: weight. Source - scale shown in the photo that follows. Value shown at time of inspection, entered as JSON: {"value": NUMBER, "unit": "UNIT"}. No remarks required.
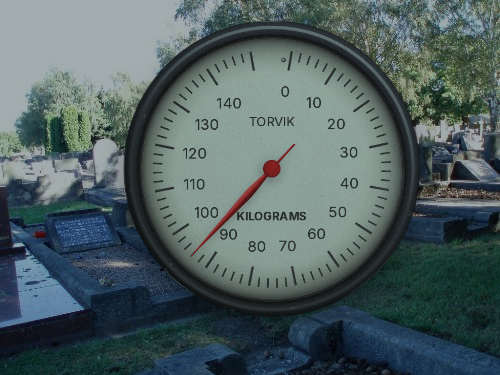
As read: {"value": 94, "unit": "kg"}
